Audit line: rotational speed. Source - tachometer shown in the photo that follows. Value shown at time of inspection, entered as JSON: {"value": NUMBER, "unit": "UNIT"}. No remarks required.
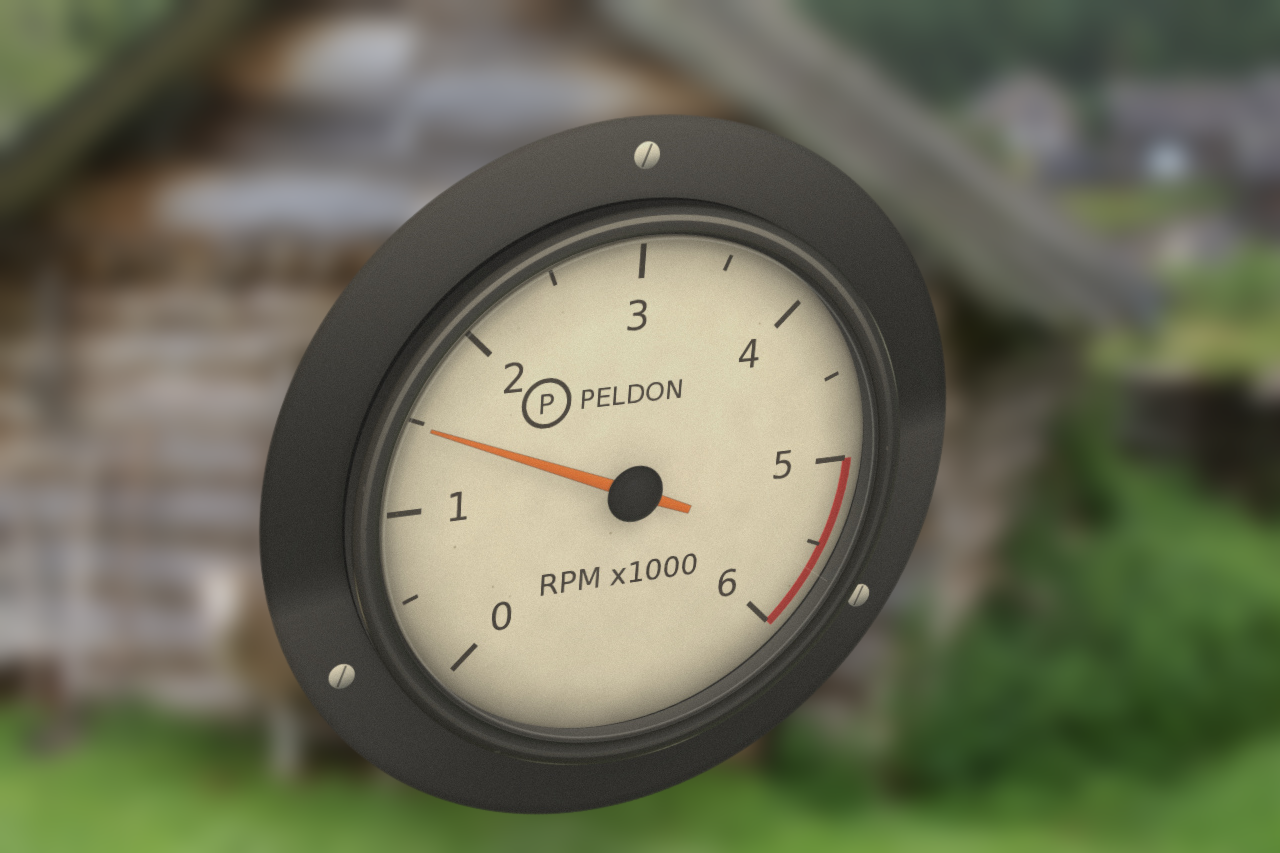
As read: {"value": 1500, "unit": "rpm"}
